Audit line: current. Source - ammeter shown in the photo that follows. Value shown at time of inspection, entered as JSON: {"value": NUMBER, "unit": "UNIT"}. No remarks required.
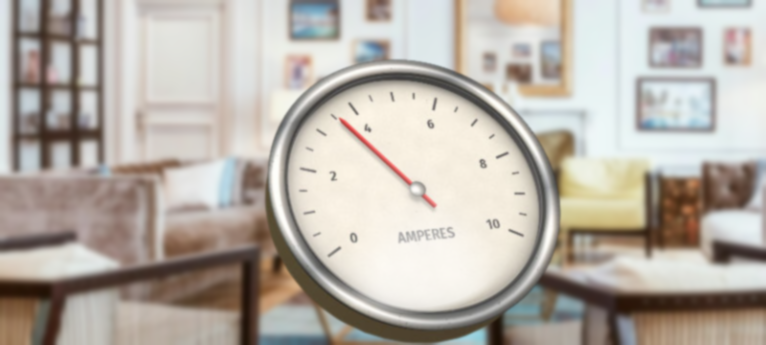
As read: {"value": 3.5, "unit": "A"}
